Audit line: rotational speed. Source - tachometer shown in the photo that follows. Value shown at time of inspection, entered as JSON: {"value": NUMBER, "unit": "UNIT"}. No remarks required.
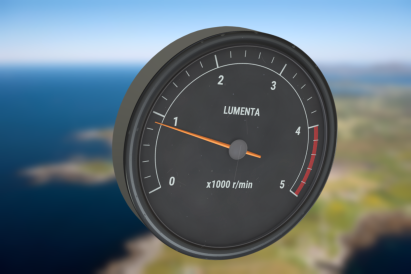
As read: {"value": 900, "unit": "rpm"}
